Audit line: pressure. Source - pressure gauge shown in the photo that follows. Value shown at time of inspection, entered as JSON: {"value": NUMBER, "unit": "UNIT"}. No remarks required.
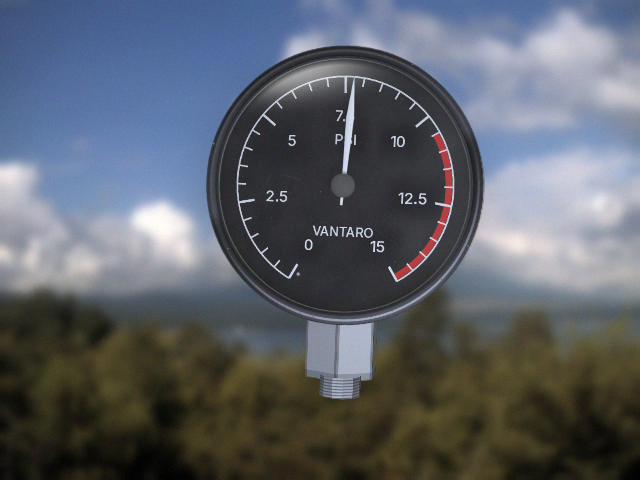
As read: {"value": 7.75, "unit": "psi"}
